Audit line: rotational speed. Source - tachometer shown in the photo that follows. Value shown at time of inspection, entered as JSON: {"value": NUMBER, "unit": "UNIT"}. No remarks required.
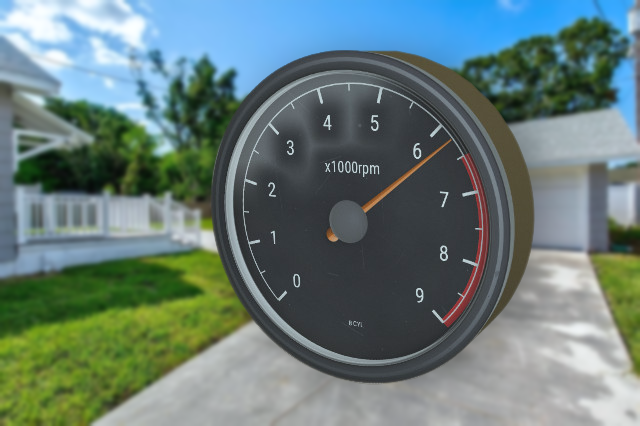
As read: {"value": 6250, "unit": "rpm"}
